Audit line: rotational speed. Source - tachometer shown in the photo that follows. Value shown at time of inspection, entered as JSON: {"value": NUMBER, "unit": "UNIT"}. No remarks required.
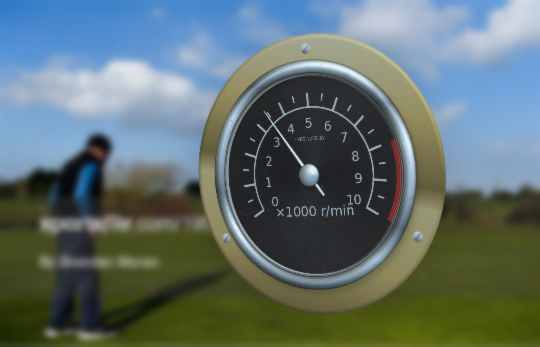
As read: {"value": 3500, "unit": "rpm"}
